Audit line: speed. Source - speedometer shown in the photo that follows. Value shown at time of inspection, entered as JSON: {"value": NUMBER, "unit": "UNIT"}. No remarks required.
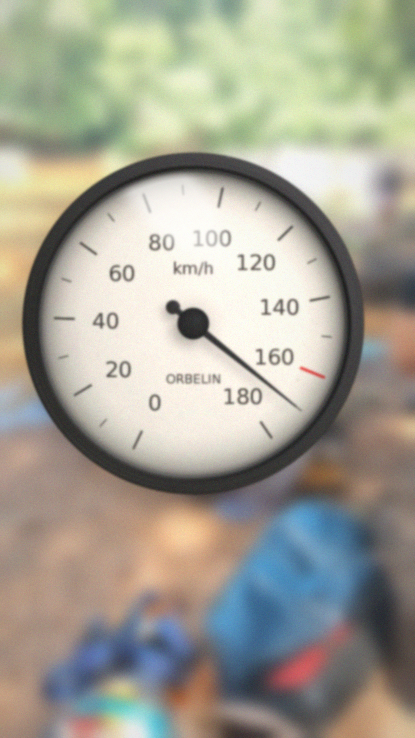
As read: {"value": 170, "unit": "km/h"}
